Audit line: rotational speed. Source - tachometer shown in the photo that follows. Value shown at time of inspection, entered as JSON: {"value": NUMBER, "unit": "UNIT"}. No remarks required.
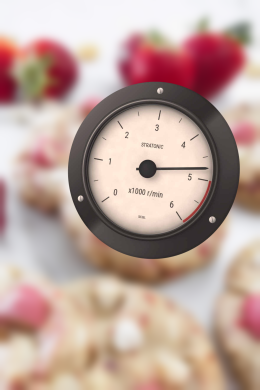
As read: {"value": 4750, "unit": "rpm"}
